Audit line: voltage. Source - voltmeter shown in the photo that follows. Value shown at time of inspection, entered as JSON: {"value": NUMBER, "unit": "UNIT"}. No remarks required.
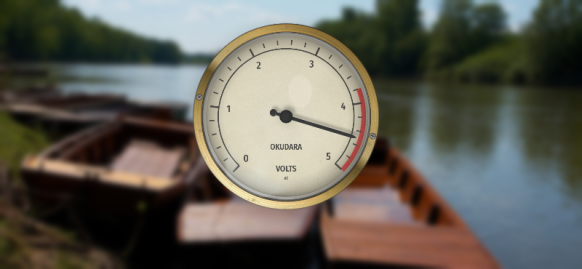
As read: {"value": 4.5, "unit": "V"}
